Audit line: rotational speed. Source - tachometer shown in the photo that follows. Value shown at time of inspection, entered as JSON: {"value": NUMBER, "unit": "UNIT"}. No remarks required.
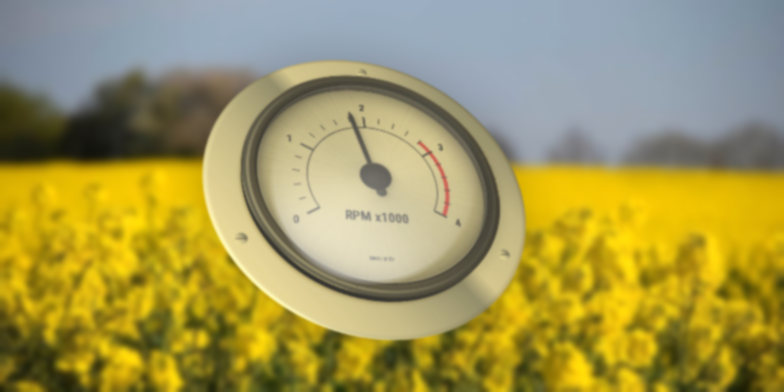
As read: {"value": 1800, "unit": "rpm"}
